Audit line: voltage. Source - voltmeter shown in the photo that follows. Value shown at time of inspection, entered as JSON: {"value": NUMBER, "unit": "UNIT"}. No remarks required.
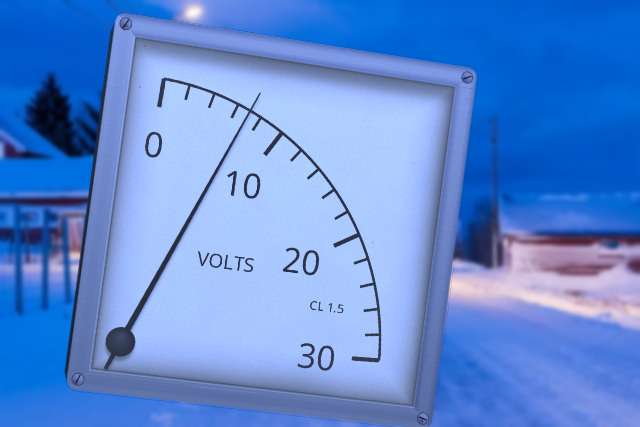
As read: {"value": 7, "unit": "V"}
